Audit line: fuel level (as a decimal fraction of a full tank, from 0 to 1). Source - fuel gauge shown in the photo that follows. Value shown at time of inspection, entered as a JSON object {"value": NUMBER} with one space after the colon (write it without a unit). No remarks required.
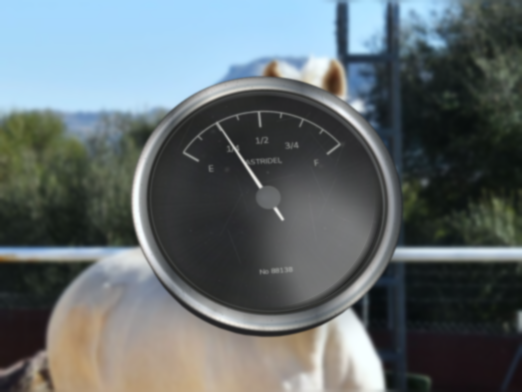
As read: {"value": 0.25}
